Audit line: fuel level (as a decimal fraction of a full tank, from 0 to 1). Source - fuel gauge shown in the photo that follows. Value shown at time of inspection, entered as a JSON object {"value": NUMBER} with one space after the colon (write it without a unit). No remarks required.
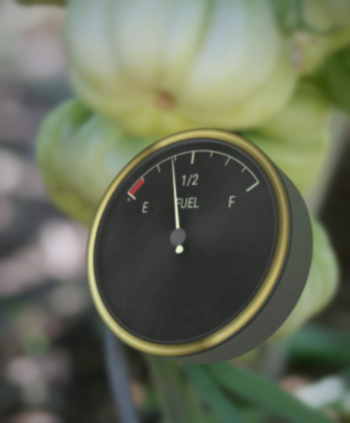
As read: {"value": 0.375}
